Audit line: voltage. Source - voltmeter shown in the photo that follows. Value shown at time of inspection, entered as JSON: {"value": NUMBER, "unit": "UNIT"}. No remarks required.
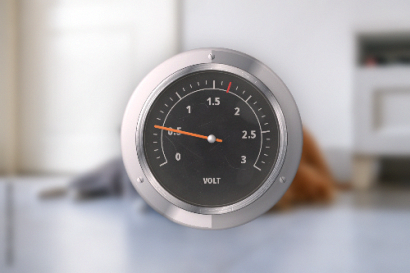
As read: {"value": 0.5, "unit": "V"}
